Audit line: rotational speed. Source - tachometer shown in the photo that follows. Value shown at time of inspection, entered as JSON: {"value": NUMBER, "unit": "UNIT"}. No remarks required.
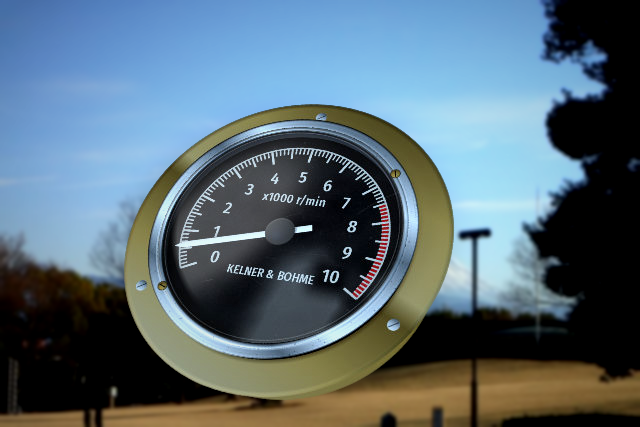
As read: {"value": 500, "unit": "rpm"}
